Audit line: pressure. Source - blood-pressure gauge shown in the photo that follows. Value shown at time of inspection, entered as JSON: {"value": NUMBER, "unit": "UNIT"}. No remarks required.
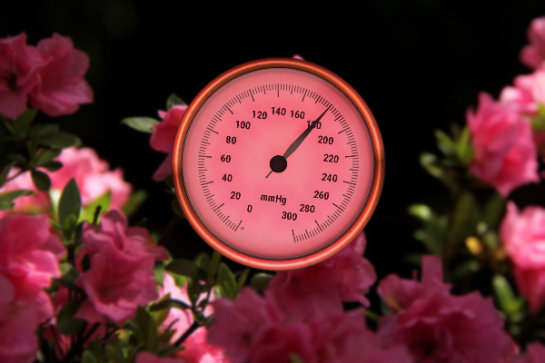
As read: {"value": 180, "unit": "mmHg"}
